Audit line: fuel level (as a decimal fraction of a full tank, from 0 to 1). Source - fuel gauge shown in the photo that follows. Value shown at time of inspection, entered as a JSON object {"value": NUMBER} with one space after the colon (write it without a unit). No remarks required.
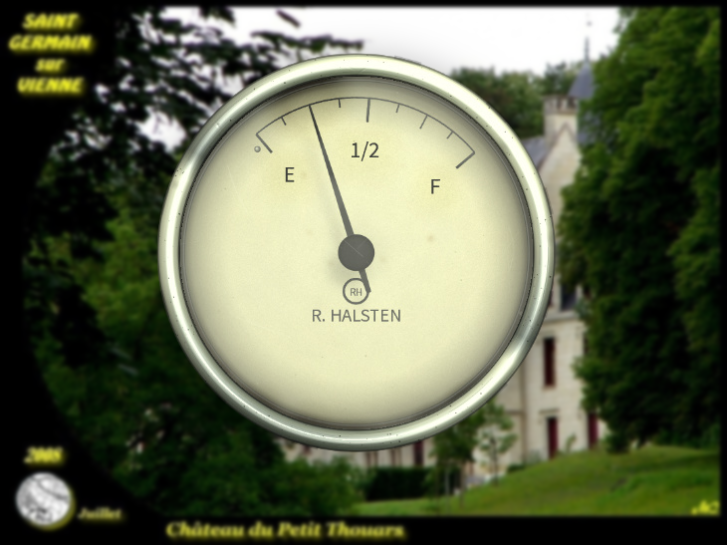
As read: {"value": 0.25}
